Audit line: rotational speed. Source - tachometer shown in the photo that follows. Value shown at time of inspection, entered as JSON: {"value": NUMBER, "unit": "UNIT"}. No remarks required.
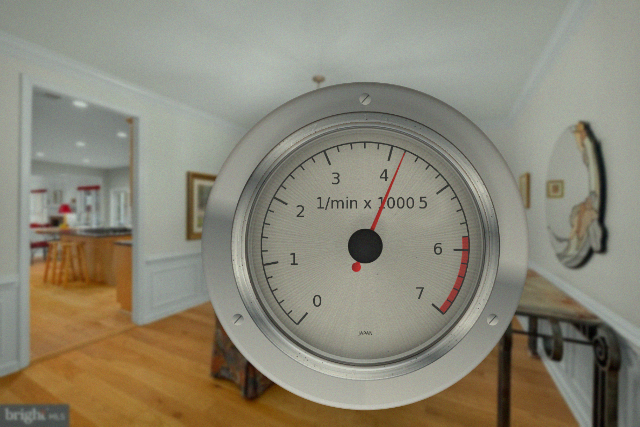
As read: {"value": 4200, "unit": "rpm"}
